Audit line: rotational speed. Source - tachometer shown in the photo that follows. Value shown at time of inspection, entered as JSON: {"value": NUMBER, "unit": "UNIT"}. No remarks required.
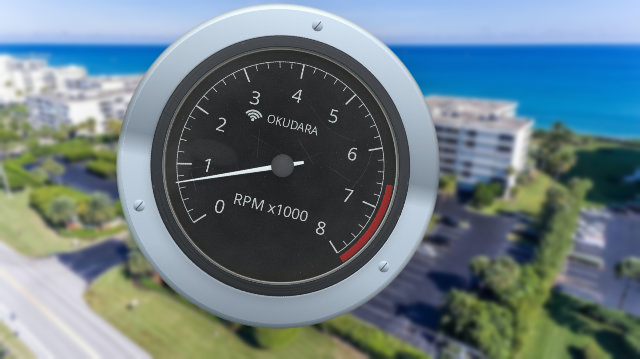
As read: {"value": 700, "unit": "rpm"}
